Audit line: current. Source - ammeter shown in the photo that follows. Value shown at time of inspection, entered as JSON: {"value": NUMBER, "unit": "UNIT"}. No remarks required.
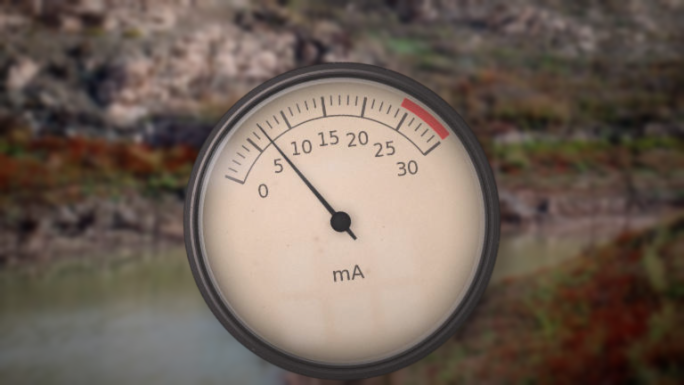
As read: {"value": 7, "unit": "mA"}
